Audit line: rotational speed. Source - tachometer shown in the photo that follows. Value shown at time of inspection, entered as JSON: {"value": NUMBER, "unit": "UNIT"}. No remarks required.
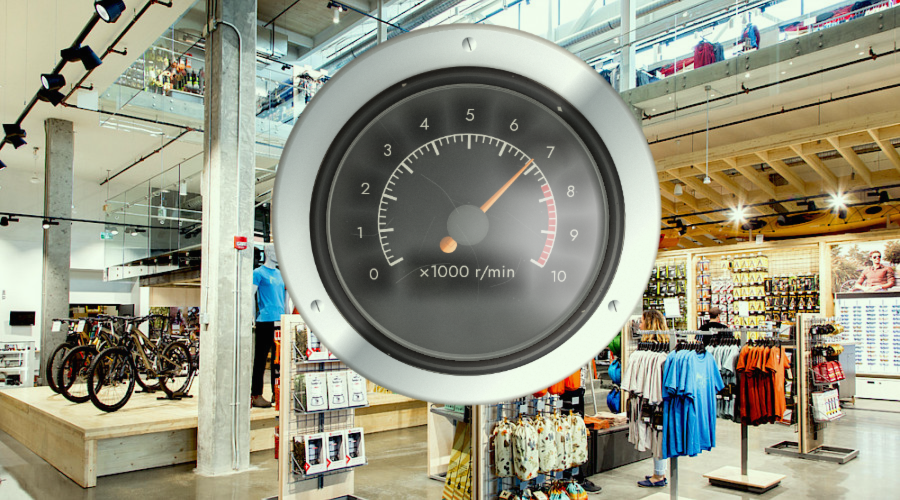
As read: {"value": 6800, "unit": "rpm"}
